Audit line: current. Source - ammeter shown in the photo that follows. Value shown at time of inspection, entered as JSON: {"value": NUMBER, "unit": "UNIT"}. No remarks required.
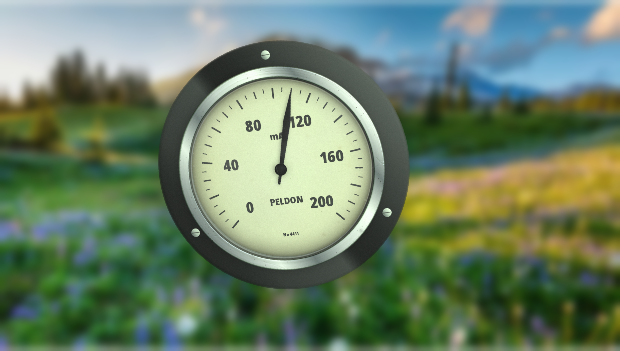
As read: {"value": 110, "unit": "mA"}
